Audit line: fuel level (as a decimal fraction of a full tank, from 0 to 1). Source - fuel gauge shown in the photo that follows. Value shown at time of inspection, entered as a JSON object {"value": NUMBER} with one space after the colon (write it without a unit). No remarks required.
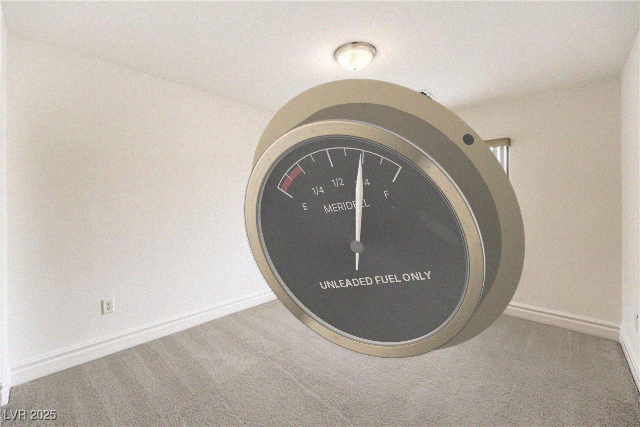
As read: {"value": 0.75}
